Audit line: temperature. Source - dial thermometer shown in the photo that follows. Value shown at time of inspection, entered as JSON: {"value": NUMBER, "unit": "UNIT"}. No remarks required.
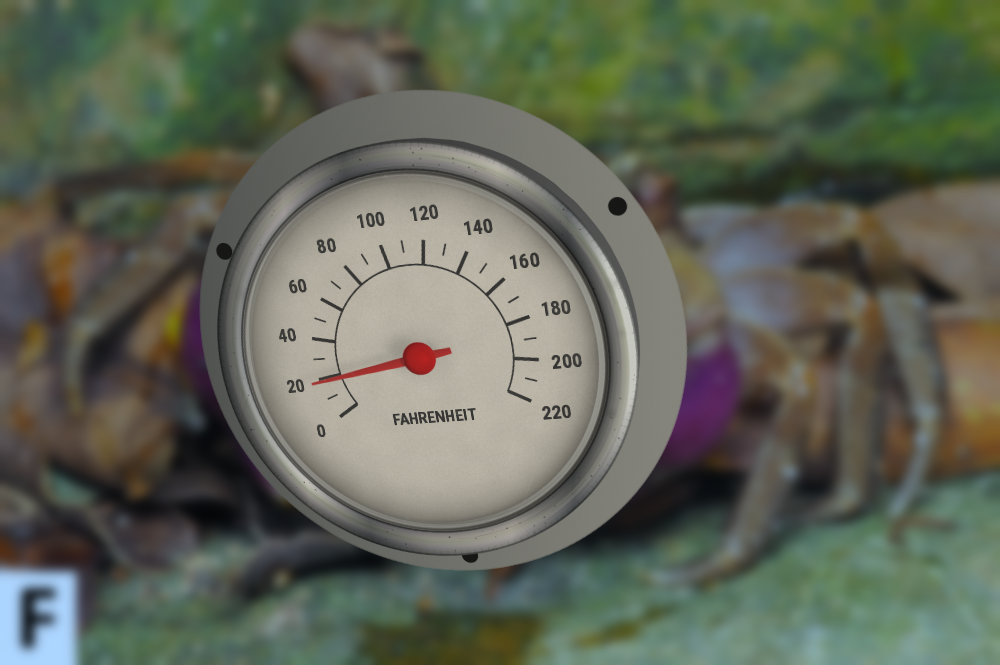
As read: {"value": 20, "unit": "°F"}
